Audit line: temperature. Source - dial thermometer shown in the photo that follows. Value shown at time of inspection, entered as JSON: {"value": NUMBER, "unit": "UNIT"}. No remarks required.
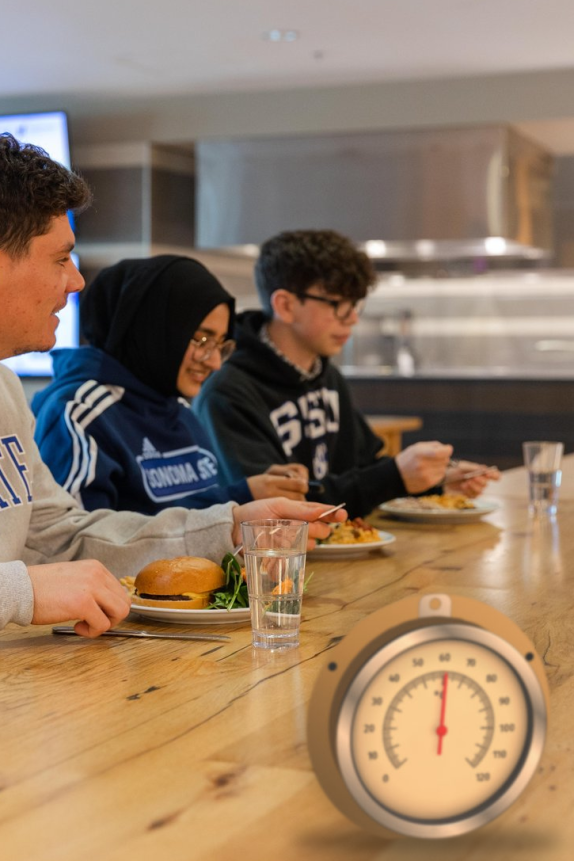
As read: {"value": 60, "unit": "°C"}
